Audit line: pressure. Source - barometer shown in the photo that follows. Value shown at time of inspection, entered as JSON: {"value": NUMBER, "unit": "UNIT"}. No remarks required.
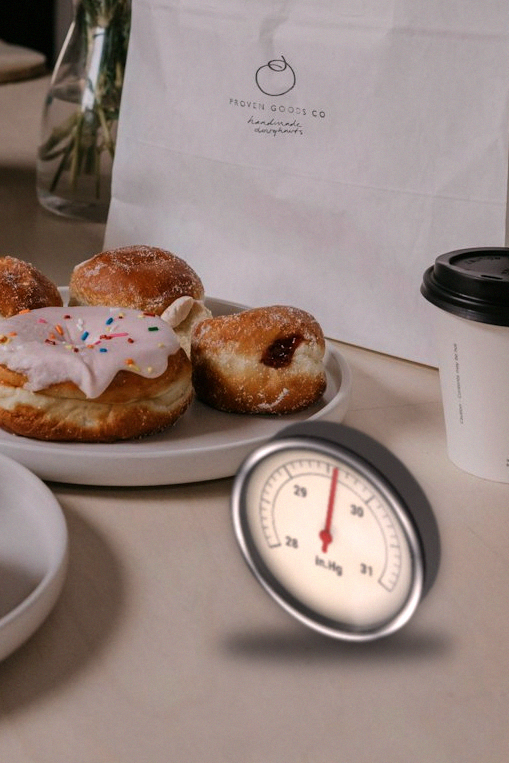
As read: {"value": 29.6, "unit": "inHg"}
